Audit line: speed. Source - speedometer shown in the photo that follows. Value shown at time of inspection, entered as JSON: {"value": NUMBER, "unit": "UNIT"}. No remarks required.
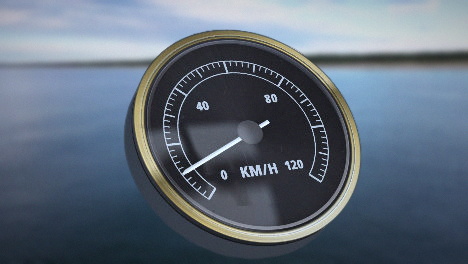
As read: {"value": 10, "unit": "km/h"}
